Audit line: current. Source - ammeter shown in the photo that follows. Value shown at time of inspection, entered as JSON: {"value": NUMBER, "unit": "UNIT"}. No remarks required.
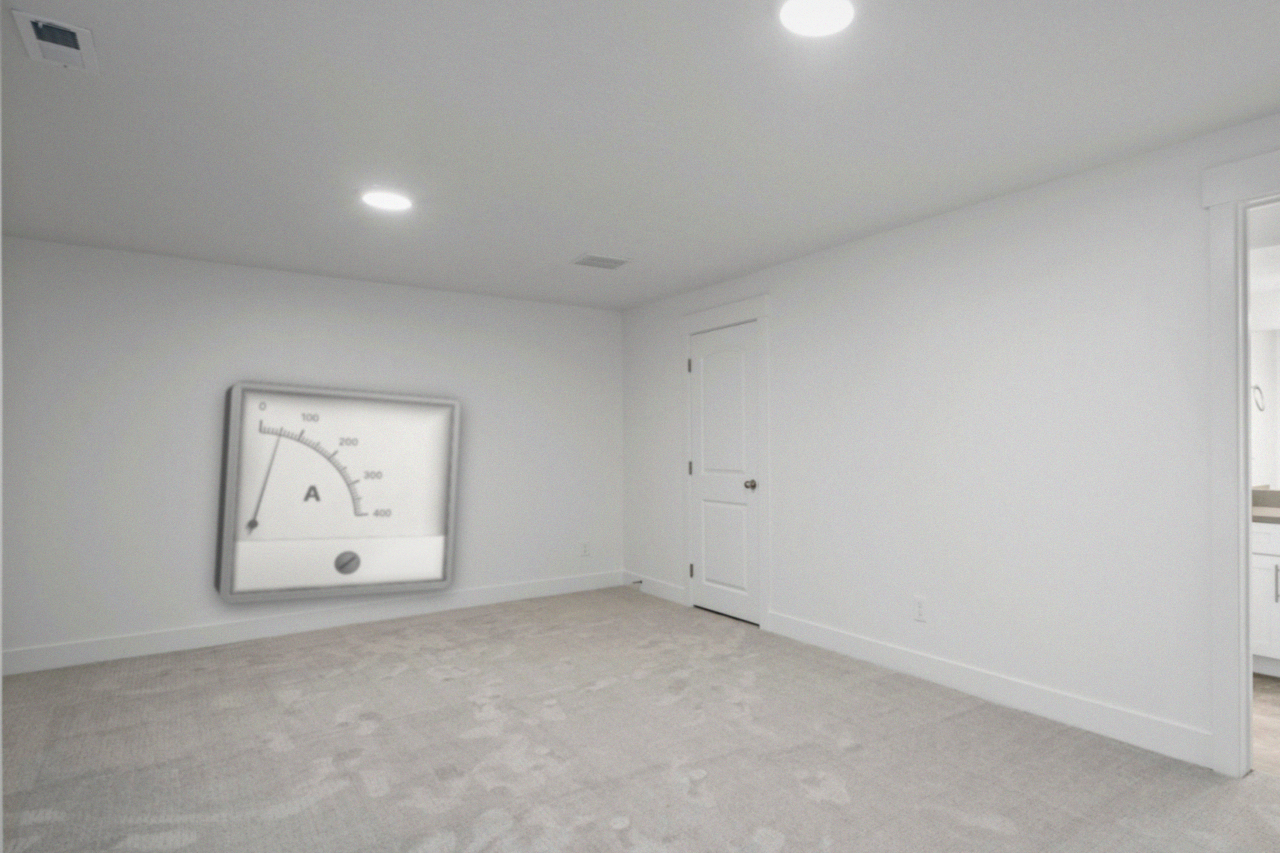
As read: {"value": 50, "unit": "A"}
